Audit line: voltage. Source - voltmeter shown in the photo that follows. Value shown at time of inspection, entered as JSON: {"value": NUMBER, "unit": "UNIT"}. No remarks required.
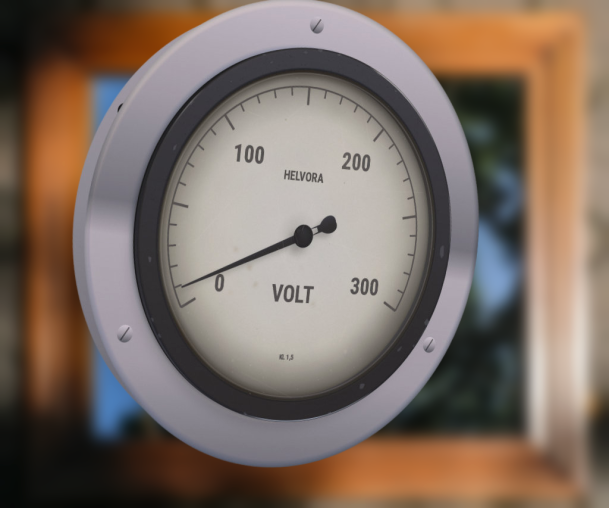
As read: {"value": 10, "unit": "V"}
